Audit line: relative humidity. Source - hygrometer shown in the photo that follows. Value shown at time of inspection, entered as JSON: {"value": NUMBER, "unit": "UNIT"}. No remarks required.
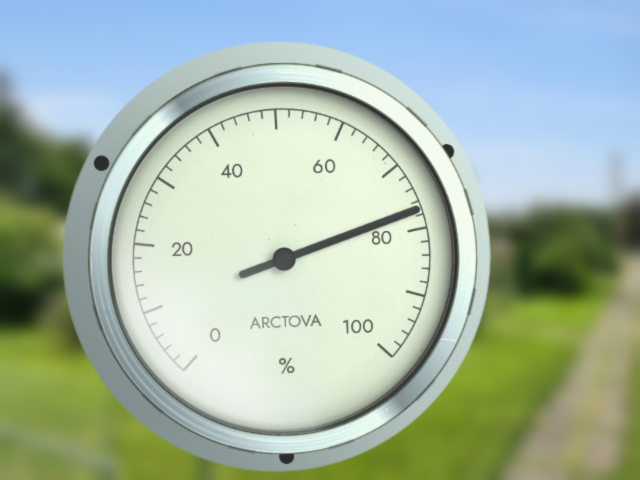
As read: {"value": 77, "unit": "%"}
